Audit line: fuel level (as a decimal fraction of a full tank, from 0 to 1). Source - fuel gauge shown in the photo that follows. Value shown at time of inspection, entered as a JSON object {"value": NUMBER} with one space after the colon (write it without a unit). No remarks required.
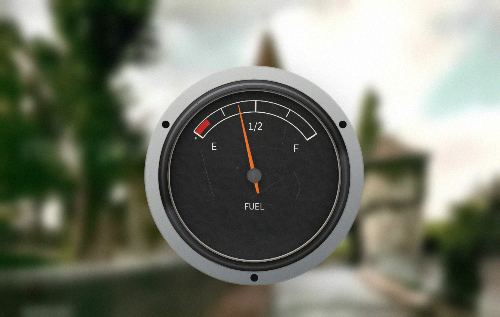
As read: {"value": 0.375}
